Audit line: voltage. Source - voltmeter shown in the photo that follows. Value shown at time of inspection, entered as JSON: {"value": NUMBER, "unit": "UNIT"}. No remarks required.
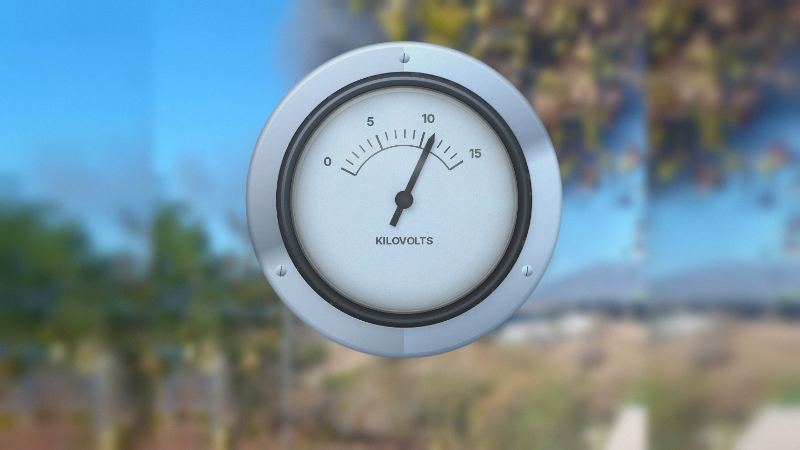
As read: {"value": 11, "unit": "kV"}
